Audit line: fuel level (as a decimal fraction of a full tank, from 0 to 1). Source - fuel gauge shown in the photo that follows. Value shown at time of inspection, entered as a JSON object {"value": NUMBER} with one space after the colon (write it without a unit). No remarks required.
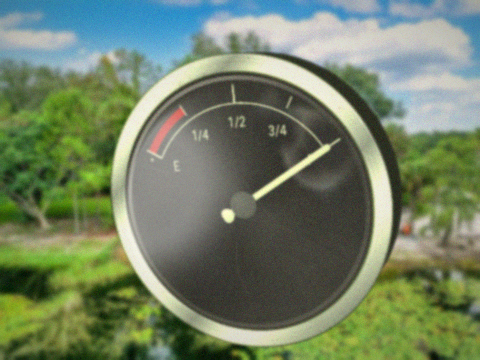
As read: {"value": 1}
